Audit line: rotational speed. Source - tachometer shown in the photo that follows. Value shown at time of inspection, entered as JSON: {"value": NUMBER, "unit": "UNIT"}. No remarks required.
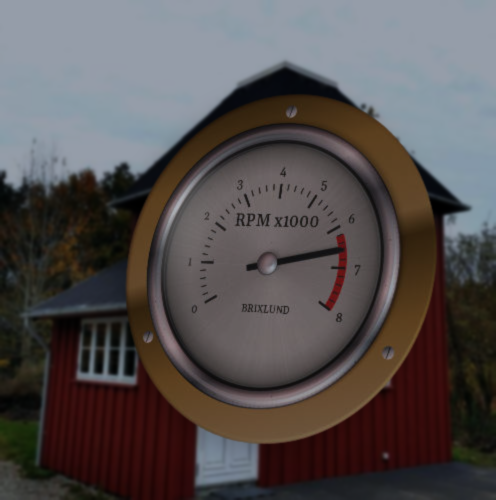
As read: {"value": 6600, "unit": "rpm"}
